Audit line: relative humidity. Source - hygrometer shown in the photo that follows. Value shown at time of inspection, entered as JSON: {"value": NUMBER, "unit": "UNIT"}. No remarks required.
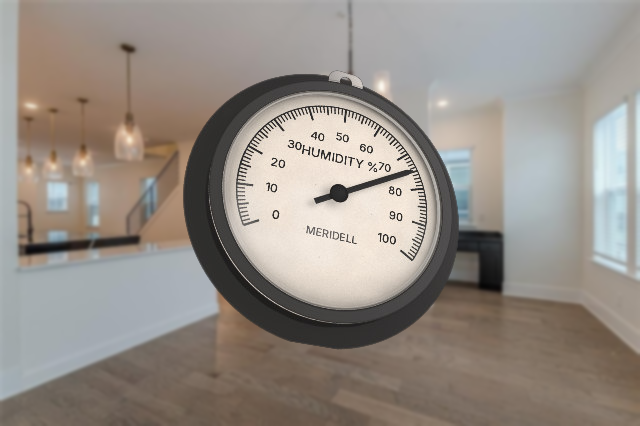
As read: {"value": 75, "unit": "%"}
